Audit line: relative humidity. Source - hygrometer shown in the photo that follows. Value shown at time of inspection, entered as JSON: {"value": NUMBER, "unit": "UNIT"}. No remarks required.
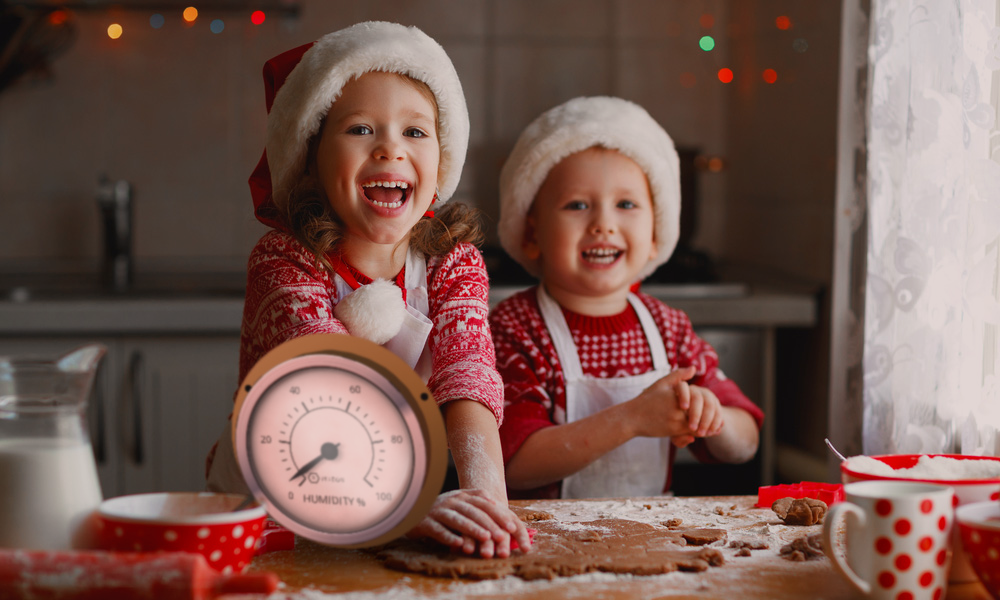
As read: {"value": 4, "unit": "%"}
